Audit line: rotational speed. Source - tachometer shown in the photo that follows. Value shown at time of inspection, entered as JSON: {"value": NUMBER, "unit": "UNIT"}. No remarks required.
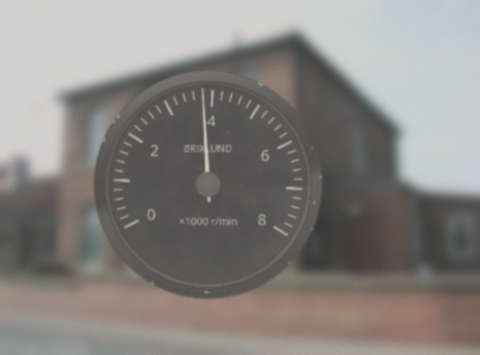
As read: {"value": 3800, "unit": "rpm"}
